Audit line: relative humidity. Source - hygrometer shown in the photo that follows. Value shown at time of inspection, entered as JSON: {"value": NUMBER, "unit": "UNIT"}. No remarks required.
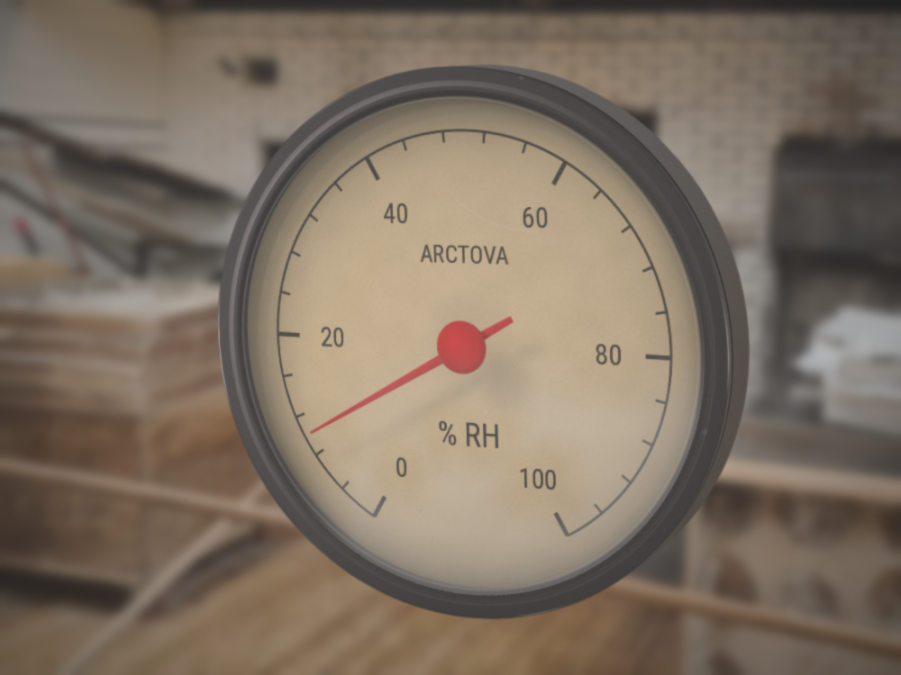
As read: {"value": 10, "unit": "%"}
